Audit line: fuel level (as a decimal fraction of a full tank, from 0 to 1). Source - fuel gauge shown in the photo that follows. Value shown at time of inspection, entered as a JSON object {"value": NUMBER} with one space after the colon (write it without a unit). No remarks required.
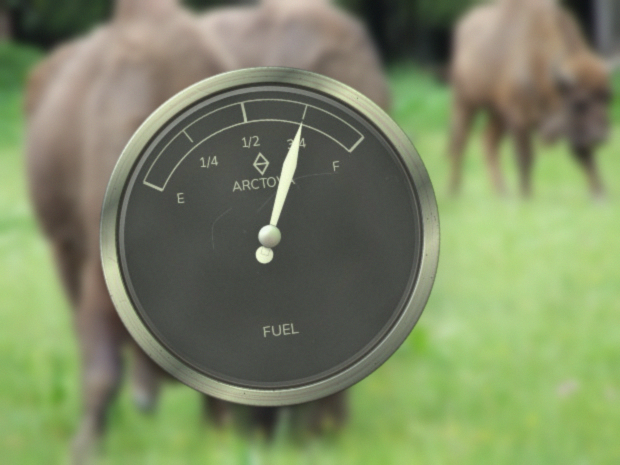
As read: {"value": 0.75}
